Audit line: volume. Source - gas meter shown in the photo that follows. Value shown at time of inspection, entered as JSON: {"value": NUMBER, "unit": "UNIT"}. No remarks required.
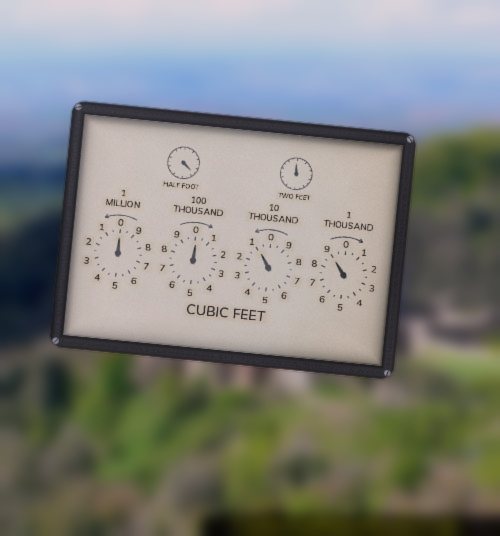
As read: {"value": 900, "unit": "ft³"}
